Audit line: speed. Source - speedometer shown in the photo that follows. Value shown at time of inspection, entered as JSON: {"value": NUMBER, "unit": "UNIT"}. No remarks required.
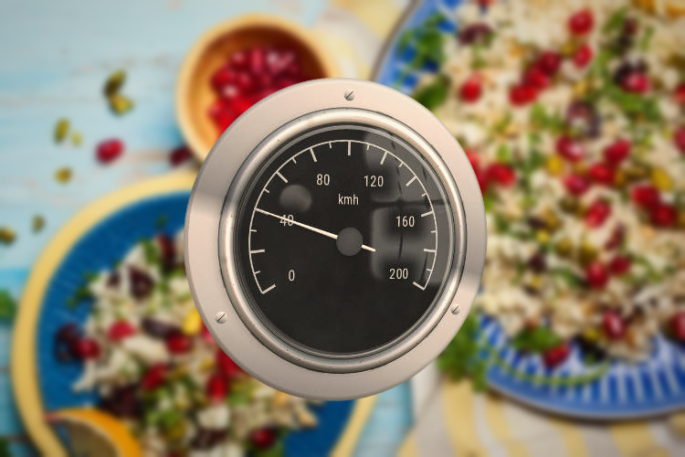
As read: {"value": 40, "unit": "km/h"}
